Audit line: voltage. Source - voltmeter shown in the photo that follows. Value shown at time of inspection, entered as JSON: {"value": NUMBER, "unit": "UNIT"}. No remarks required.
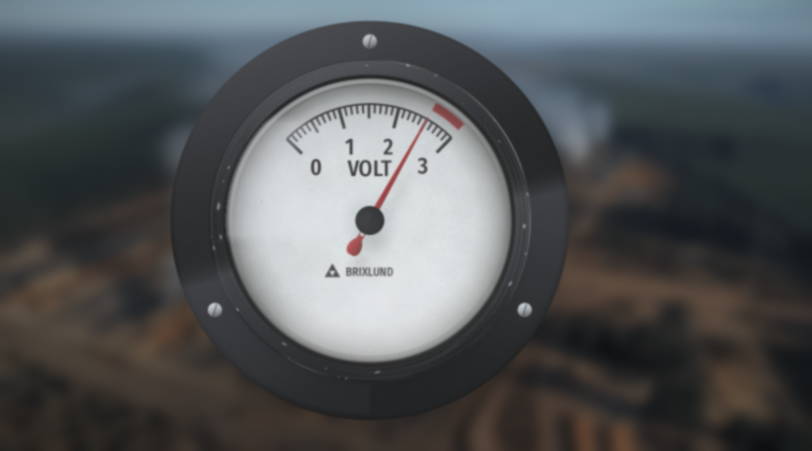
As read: {"value": 2.5, "unit": "V"}
